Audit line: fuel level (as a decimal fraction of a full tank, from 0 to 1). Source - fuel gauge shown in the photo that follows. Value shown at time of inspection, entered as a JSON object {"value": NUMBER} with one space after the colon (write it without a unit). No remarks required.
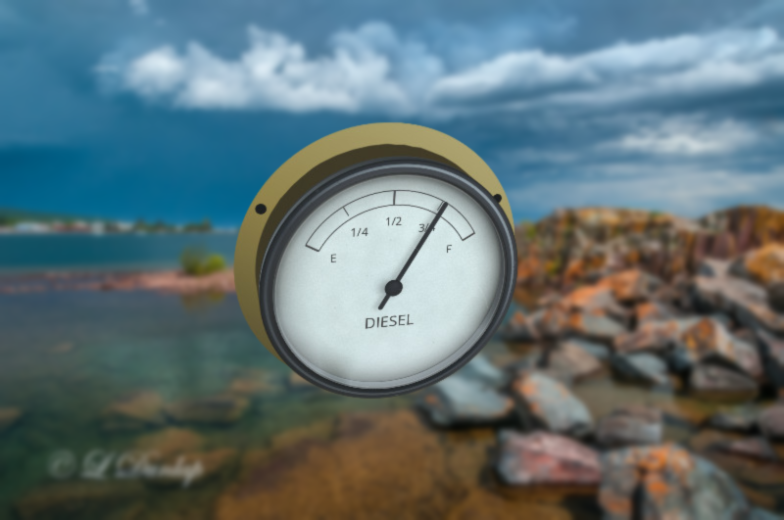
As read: {"value": 0.75}
